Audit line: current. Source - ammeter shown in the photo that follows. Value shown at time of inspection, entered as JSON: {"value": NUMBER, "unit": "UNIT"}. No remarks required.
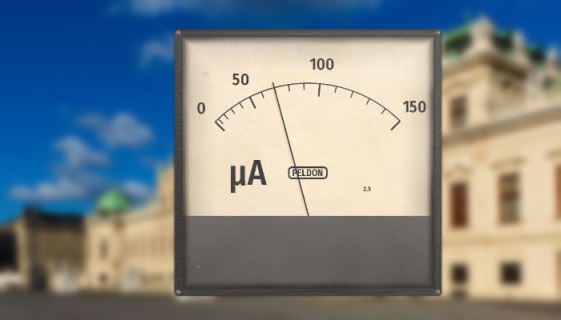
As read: {"value": 70, "unit": "µA"}
